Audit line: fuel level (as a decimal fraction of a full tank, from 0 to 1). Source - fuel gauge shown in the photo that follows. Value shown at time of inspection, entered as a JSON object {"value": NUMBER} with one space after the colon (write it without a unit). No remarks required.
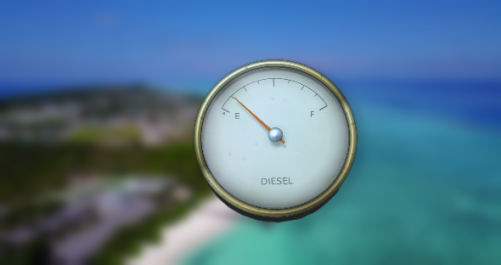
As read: {"value": 0.125}
